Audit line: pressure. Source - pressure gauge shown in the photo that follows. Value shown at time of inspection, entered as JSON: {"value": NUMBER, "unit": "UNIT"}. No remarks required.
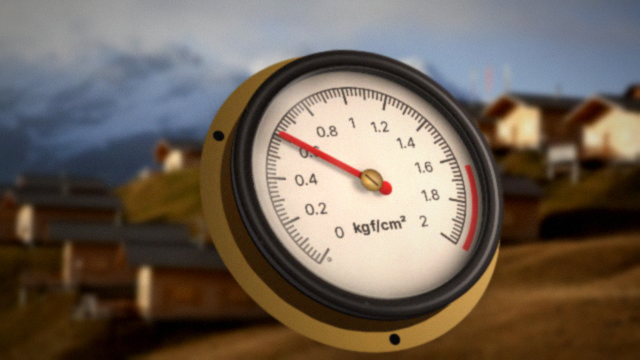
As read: {"value": 0.6, "unit": "kg/cm²"}
